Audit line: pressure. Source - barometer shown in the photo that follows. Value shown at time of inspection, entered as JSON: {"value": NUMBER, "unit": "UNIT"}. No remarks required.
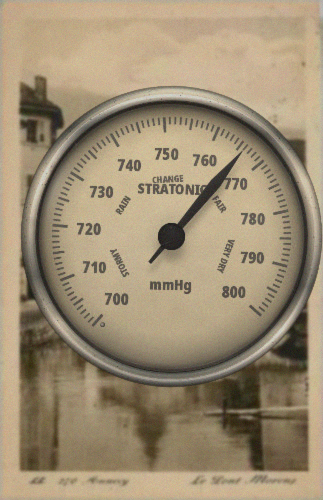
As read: {"value": 766, "unit": "mmHg"}
